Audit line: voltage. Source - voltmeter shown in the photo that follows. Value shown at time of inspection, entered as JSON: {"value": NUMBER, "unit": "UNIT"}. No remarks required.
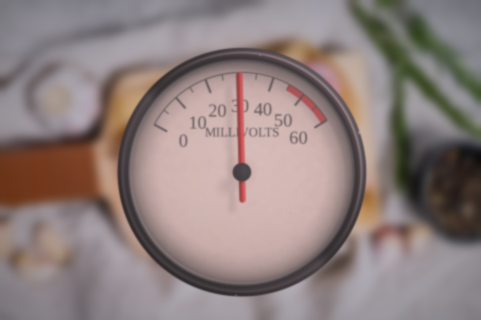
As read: {"value": 30, "unit": "mV"}
